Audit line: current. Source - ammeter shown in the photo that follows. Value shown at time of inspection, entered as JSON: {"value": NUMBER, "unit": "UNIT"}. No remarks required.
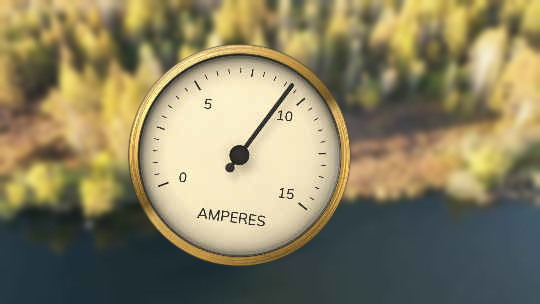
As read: {"value": 9.25, "unit": "A"}
